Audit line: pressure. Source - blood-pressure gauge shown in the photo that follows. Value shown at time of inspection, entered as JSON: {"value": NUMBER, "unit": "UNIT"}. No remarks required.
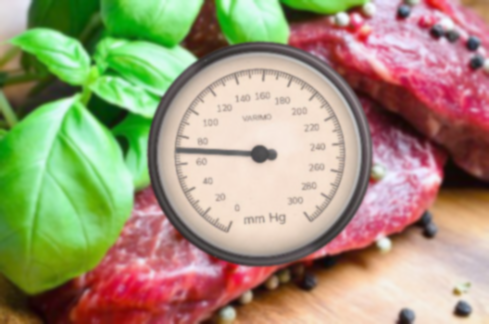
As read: {"value": 70, "unit": "mmHg"}
